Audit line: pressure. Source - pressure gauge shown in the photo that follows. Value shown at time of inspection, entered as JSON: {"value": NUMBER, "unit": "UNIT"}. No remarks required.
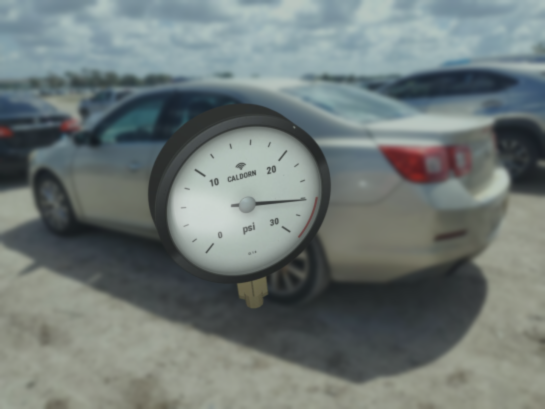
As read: {"value": 26, "unit": "psi"}
